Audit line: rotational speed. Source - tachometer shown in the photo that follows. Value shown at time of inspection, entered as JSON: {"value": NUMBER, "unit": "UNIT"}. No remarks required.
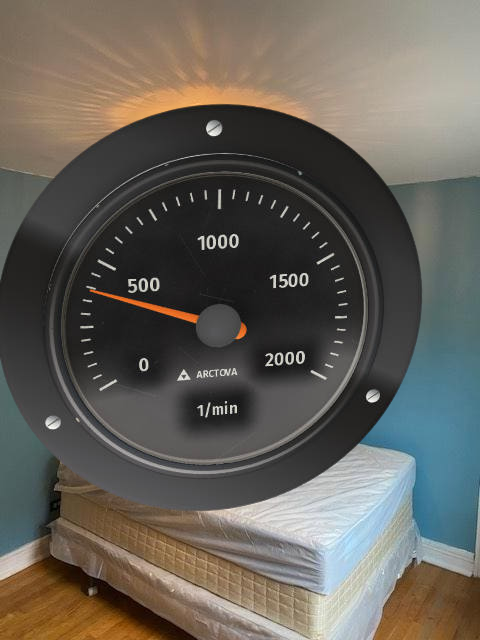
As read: {"value": 400, "unit": "rpm"}
